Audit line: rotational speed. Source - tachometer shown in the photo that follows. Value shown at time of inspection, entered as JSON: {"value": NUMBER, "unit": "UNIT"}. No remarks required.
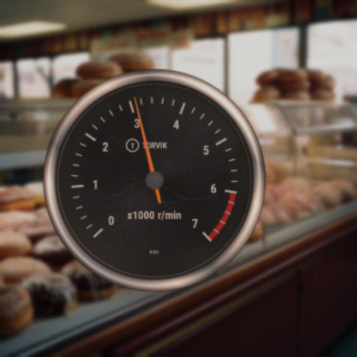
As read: {"value": 3100, "unit": "rpm"}
